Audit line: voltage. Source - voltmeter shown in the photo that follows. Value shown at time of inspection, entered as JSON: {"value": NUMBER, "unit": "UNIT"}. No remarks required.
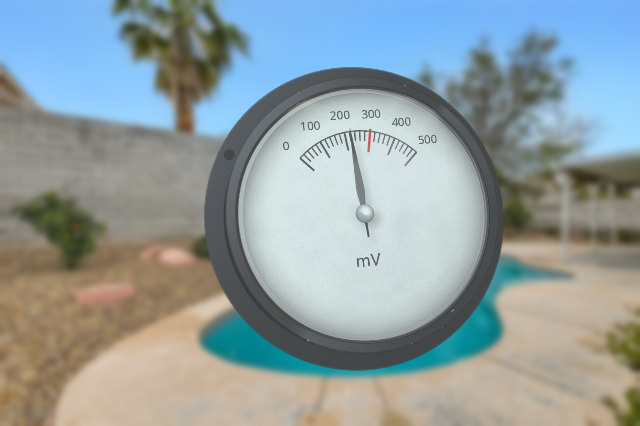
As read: {"value": 220, "unit": "mV"}
